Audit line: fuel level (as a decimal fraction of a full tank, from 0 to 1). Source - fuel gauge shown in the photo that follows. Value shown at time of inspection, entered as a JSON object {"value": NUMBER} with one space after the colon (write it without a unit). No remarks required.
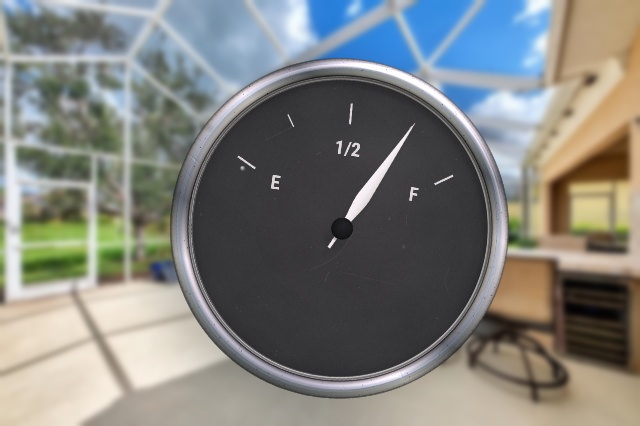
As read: {"value": 0.75}
